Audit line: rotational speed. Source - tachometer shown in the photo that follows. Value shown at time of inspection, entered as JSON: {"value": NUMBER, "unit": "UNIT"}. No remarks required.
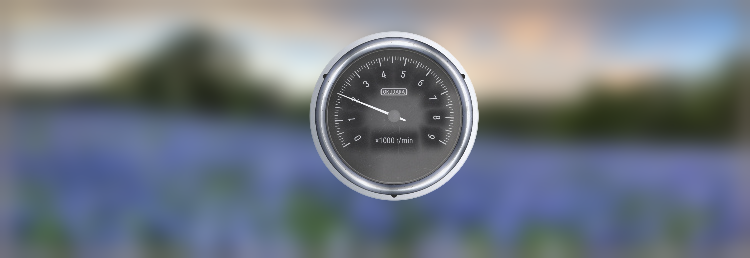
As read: {"value": 2000, "unit": "rpm"}
